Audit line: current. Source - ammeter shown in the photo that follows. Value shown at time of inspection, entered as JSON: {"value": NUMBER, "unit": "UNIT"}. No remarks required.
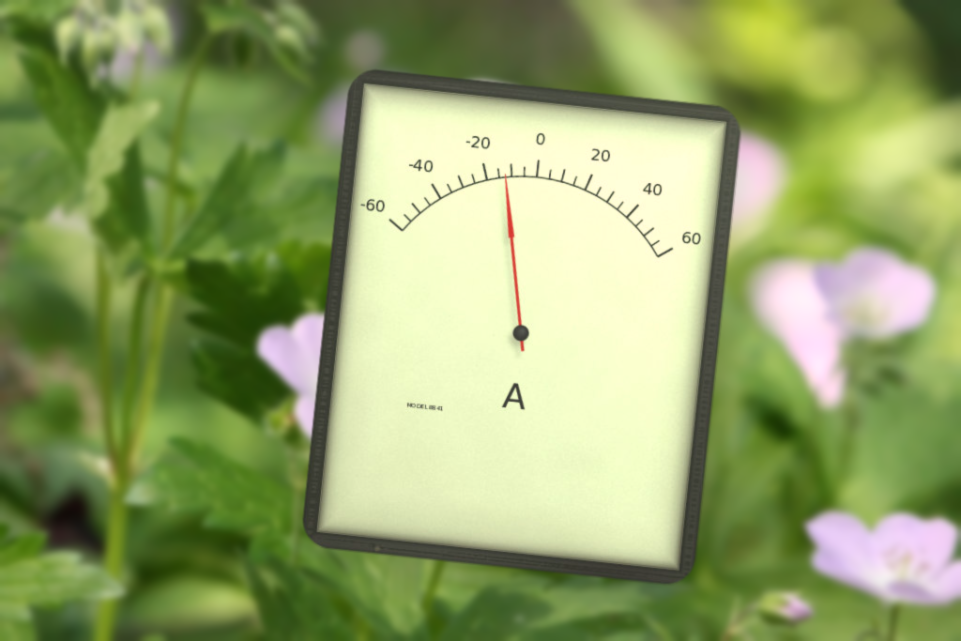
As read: {"value": -12.5, "unit": "A"}
